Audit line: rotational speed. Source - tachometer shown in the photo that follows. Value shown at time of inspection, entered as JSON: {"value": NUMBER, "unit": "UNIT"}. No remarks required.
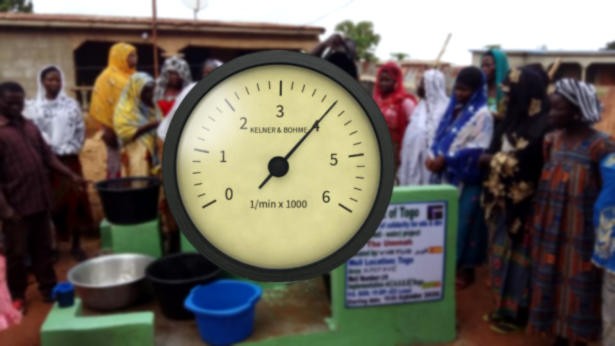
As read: {"value": 4000, "unit": "rpm"}
